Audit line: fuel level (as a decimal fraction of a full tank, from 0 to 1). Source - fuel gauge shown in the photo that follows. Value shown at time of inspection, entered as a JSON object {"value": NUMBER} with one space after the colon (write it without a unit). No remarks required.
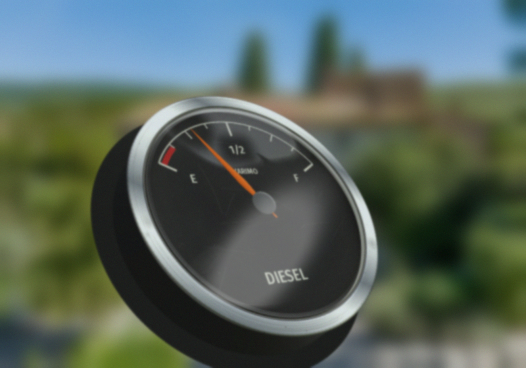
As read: {"value": 0.25}
